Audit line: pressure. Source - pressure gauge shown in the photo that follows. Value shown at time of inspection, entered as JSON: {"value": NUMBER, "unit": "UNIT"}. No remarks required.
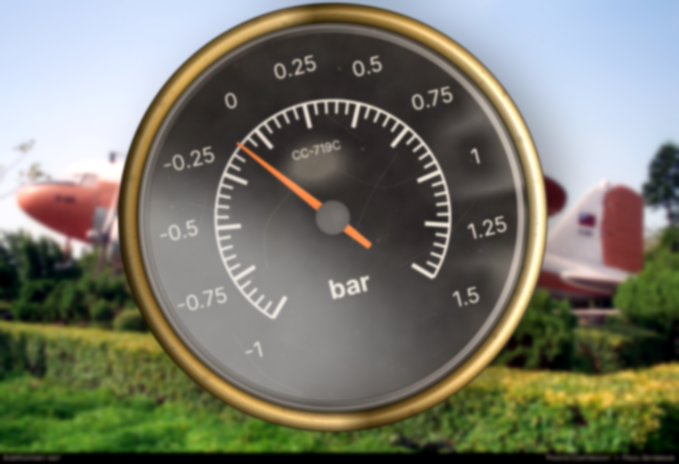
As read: {"value": -0.1, "unit": "bar"}
